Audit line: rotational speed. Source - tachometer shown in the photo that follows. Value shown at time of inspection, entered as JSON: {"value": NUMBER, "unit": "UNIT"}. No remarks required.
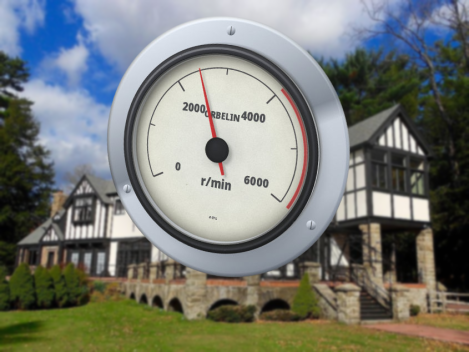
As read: {"value": 2500, "unit": "rpm"}
